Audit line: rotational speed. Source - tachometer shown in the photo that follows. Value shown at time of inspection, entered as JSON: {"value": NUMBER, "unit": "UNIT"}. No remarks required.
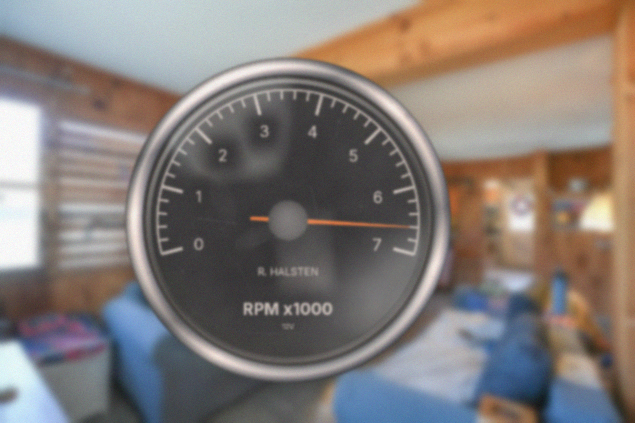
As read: {"value": 6600, "unit": "rpm"}
